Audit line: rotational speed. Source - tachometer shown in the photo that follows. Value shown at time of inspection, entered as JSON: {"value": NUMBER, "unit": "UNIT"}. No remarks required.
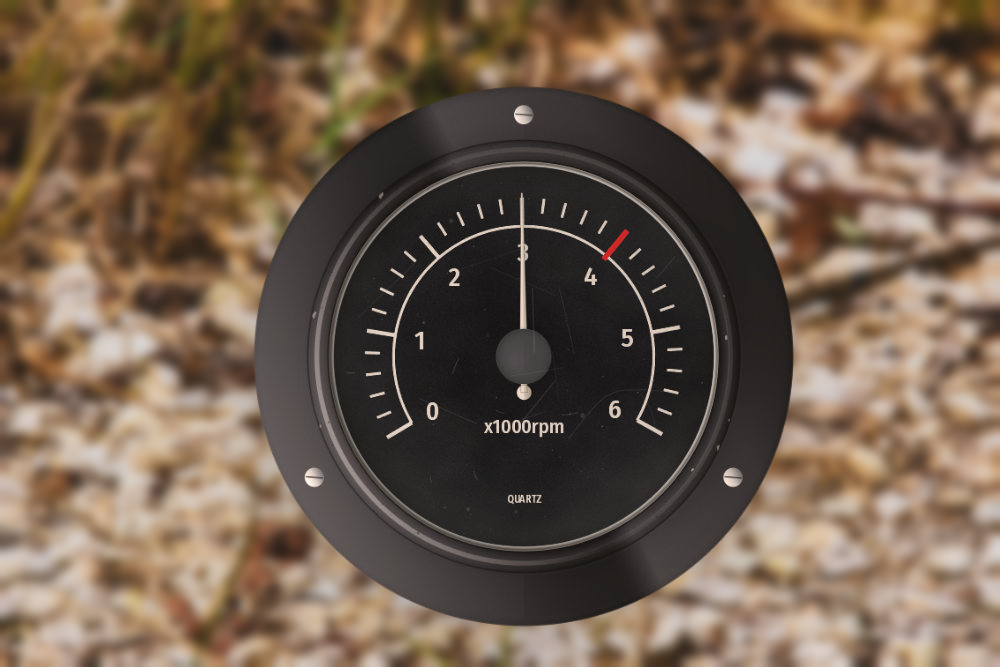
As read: {"value": 3000, "unit": "rpm"}
